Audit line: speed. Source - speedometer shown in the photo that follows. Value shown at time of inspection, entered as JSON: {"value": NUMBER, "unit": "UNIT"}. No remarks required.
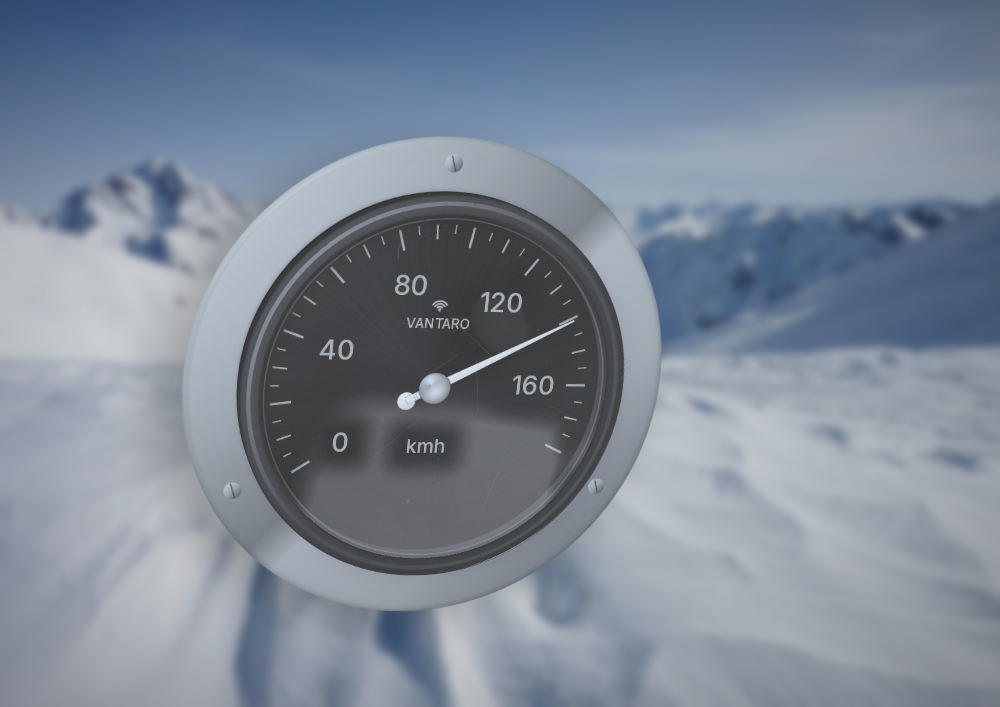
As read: {"value": 140, "unit": "km/h"}
